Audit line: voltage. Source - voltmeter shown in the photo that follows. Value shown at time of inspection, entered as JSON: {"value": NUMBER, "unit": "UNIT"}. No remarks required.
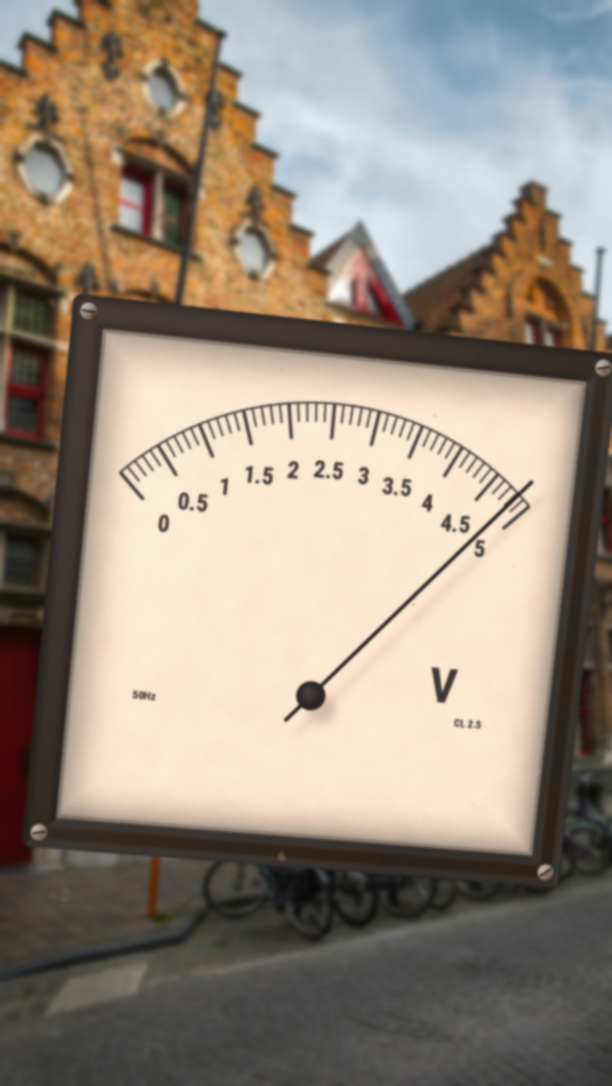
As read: {"value": 4.8, "unit": "V"}
